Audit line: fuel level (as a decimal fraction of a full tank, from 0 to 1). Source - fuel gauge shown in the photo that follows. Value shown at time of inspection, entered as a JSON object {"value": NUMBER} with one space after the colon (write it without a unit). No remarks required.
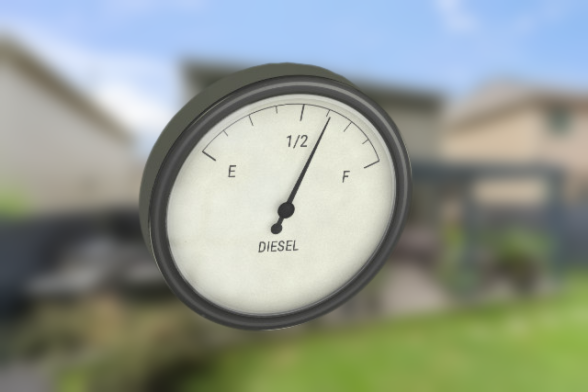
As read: {"value": 0.625}
